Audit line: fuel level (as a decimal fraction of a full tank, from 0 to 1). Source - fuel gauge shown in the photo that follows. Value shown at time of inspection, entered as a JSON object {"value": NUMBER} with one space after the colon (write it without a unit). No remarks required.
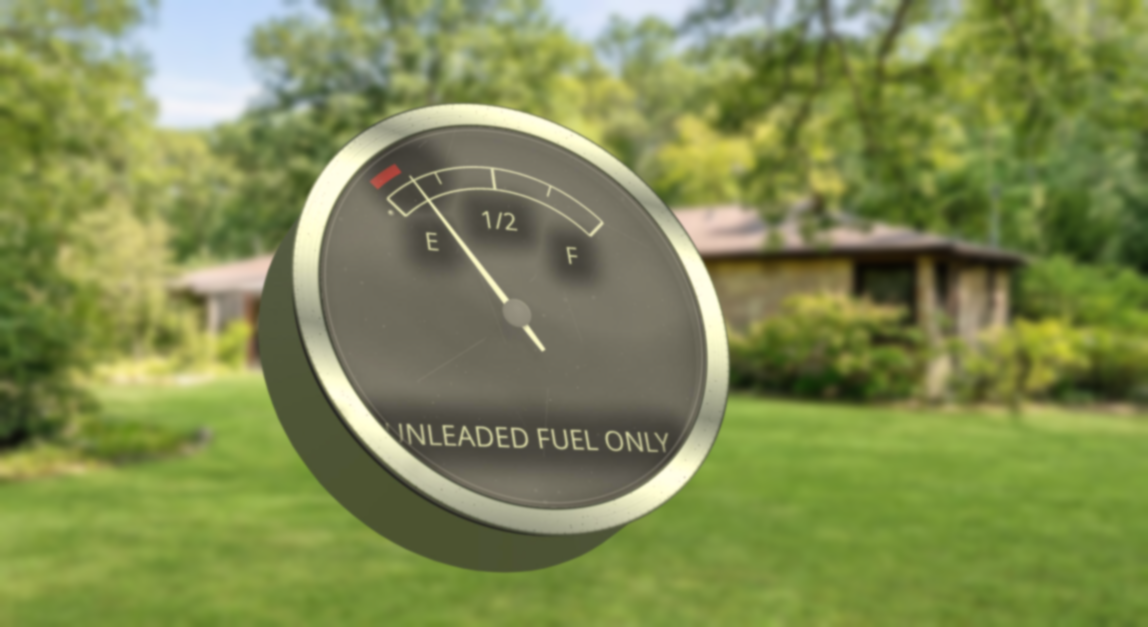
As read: {"value": 0.125}
